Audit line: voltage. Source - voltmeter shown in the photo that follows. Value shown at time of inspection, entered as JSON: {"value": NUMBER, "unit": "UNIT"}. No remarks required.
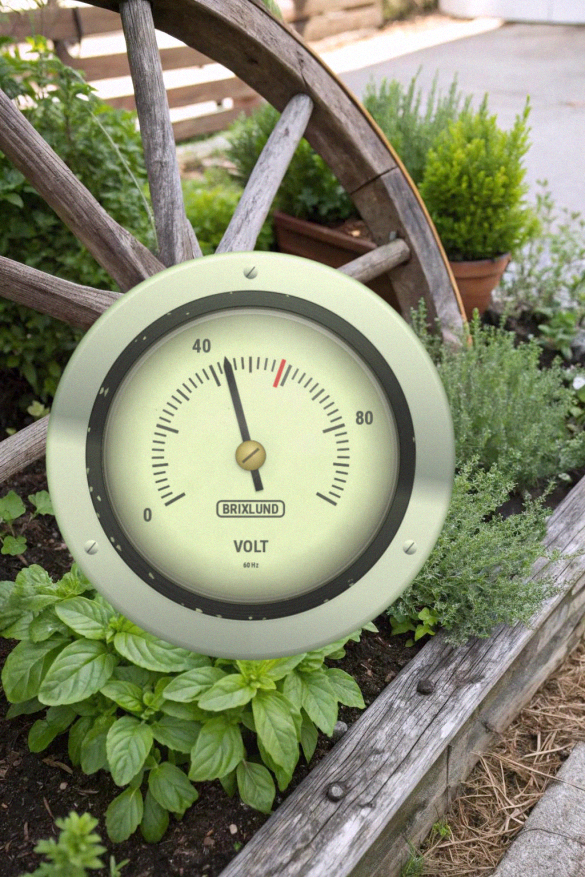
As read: {"value": 44, "unit": "V"}
